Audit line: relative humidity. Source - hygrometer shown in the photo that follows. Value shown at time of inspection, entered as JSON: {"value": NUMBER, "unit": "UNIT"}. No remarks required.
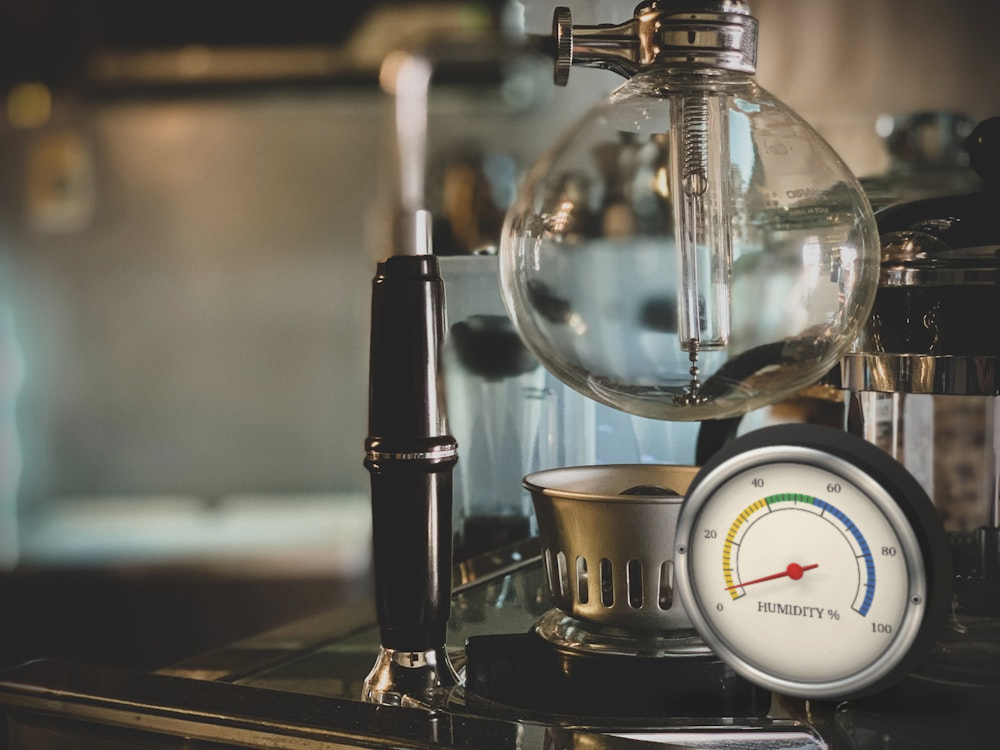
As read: {"value": 4, "unit": "%"}
